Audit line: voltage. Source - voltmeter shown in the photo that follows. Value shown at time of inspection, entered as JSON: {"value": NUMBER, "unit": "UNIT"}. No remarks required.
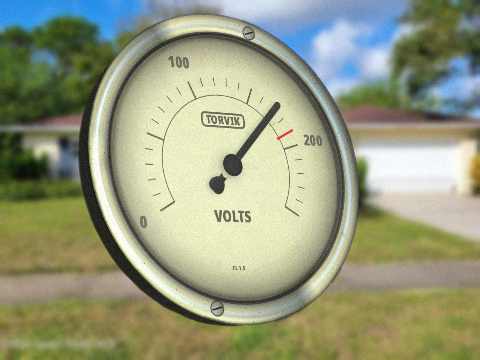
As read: {"value": 170, "unit": "V"}
